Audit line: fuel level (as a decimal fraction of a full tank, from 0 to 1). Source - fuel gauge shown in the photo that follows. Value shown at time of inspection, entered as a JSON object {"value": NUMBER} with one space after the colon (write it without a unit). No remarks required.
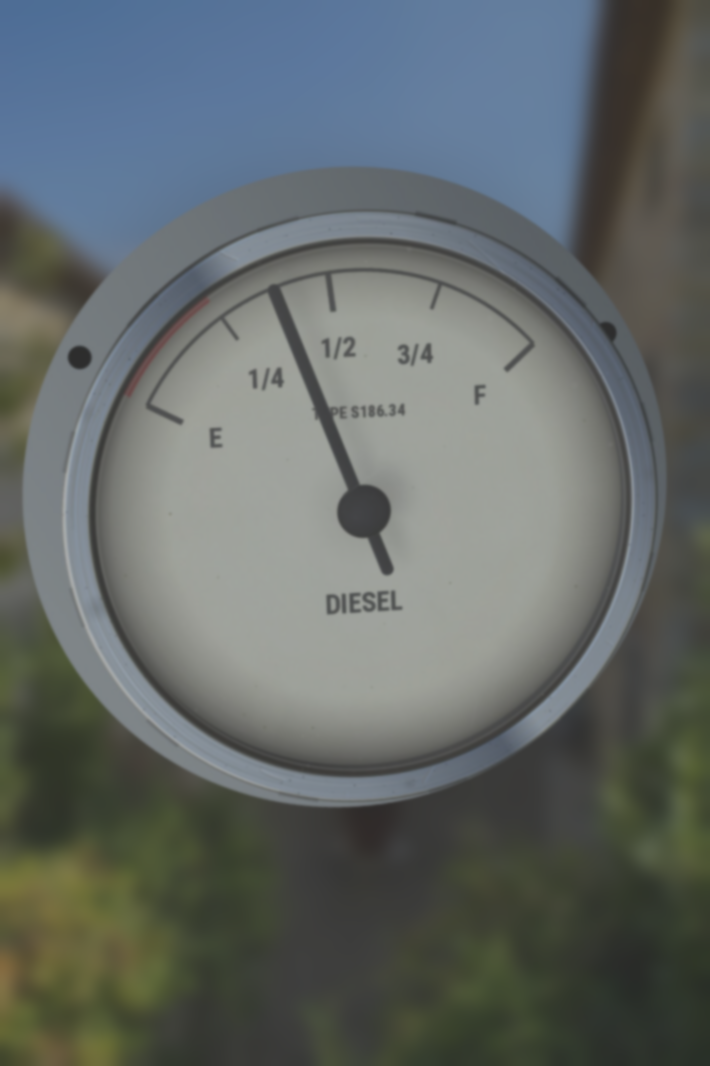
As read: {"value": 0.375}
